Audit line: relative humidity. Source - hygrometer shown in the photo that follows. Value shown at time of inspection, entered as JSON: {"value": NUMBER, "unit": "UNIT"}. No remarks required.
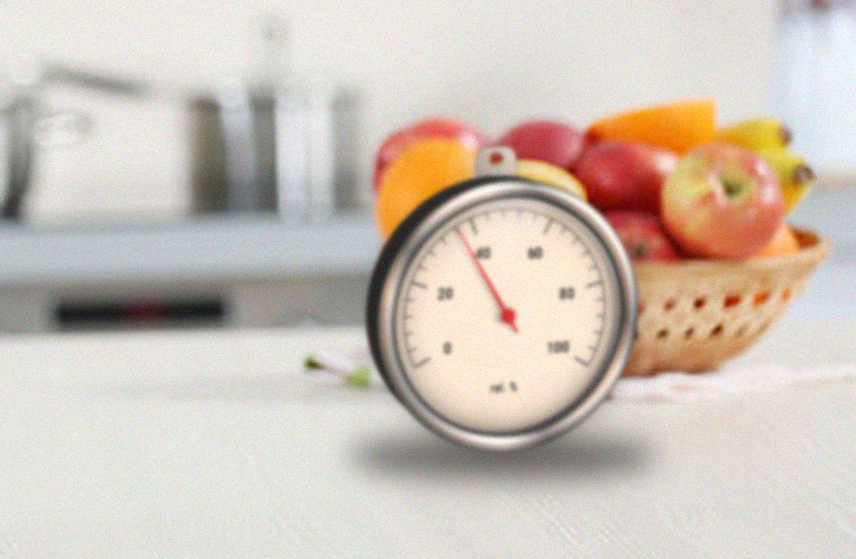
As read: {"value": 36, "unit": "%"}
